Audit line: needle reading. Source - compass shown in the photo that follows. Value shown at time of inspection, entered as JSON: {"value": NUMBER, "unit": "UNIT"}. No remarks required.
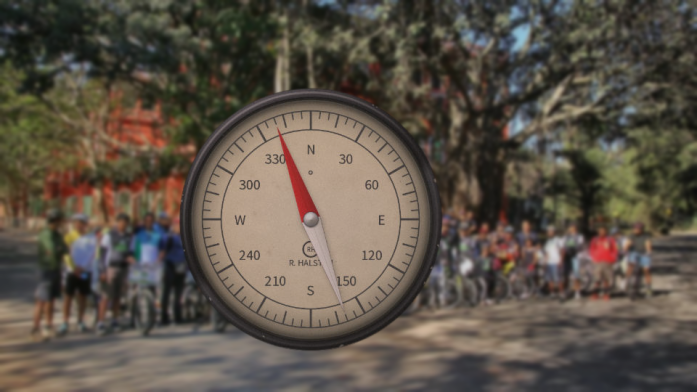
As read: {"value": 340, "unit": "°"}
